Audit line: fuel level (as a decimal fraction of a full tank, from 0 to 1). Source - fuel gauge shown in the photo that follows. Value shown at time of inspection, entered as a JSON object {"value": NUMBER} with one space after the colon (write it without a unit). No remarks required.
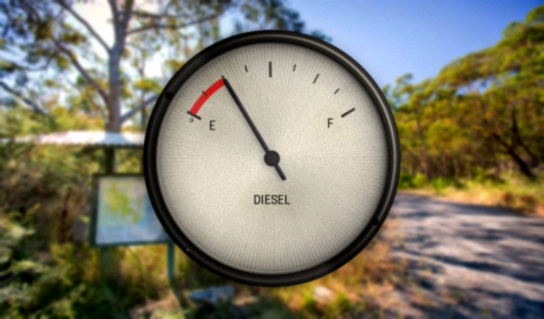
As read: {"value": 0.25}
